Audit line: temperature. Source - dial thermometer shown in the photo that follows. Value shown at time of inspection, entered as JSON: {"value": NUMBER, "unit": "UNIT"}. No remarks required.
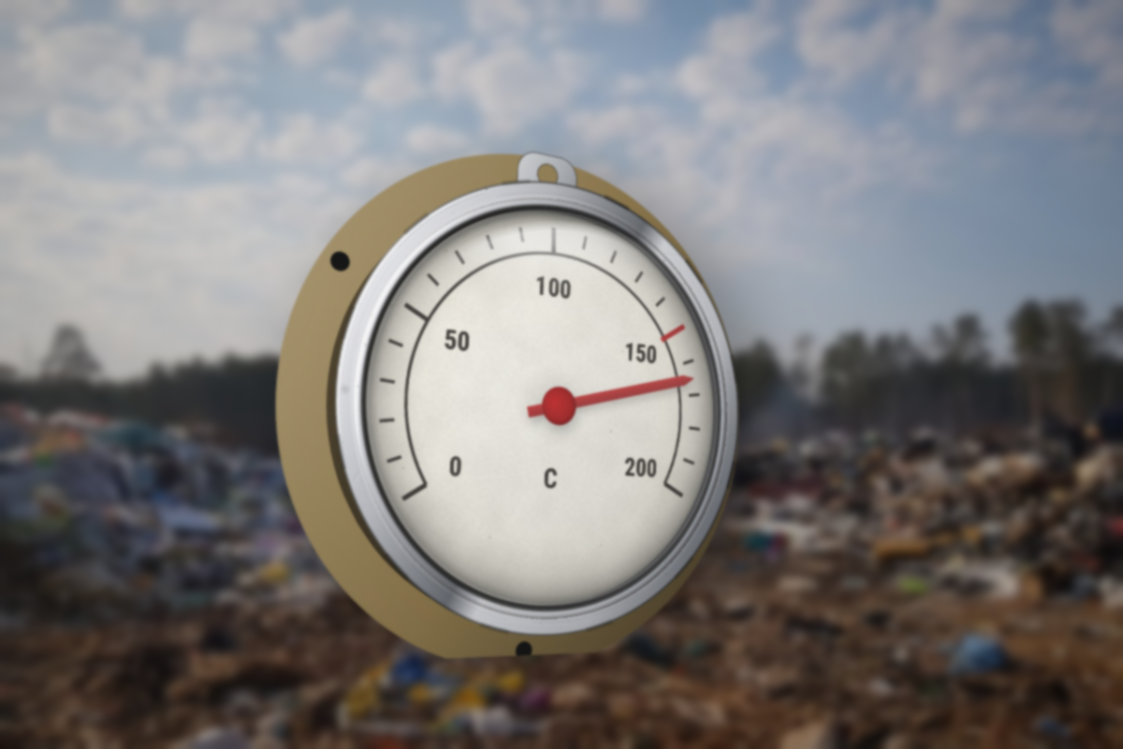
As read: {"value": 165, "unit": "°C"}
